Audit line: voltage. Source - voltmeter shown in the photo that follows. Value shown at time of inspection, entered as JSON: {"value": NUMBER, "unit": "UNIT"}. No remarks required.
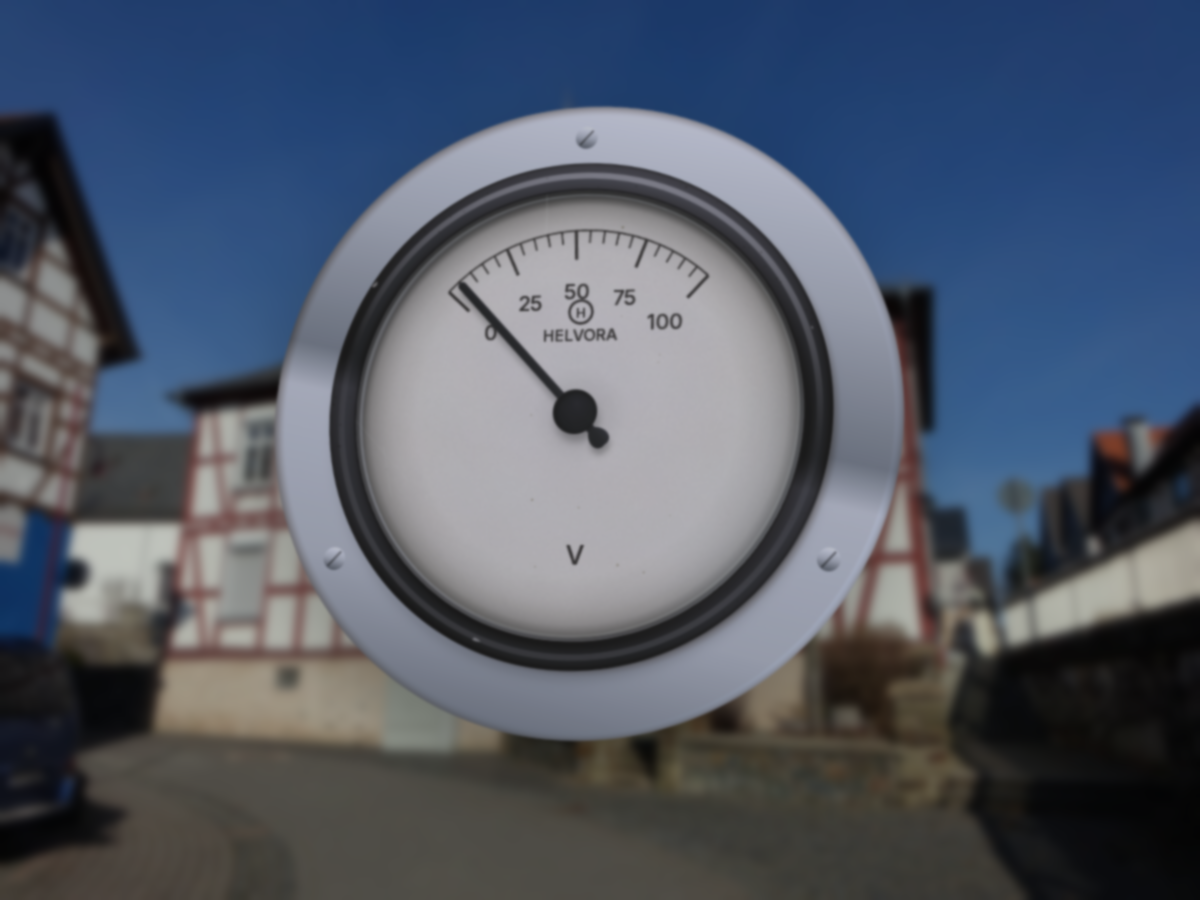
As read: {"value": 5, "unit": "V"}
